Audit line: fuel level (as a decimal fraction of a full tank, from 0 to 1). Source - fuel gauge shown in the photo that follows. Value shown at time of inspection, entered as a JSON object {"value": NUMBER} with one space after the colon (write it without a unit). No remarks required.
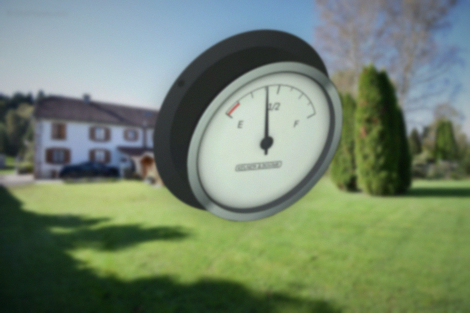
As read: {"value": 0.375}
